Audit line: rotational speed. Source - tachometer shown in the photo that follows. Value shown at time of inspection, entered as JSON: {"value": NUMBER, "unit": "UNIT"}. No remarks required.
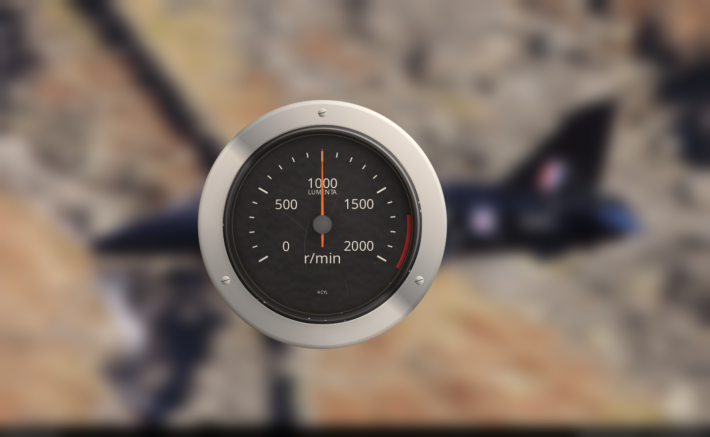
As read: {"value": 1000, "unit": "rpm"}
